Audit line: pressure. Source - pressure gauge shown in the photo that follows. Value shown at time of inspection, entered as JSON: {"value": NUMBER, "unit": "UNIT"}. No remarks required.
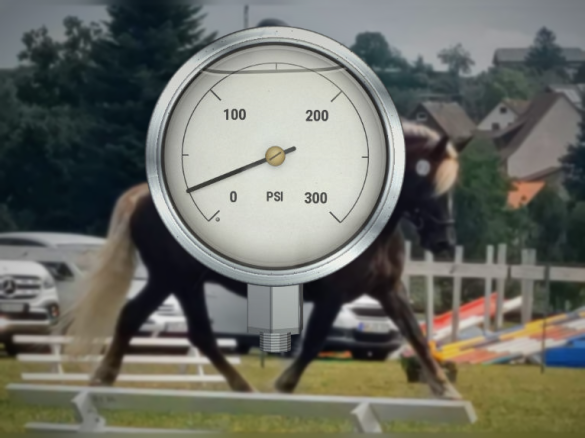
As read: {"value": 25, "unit": "psi"}
